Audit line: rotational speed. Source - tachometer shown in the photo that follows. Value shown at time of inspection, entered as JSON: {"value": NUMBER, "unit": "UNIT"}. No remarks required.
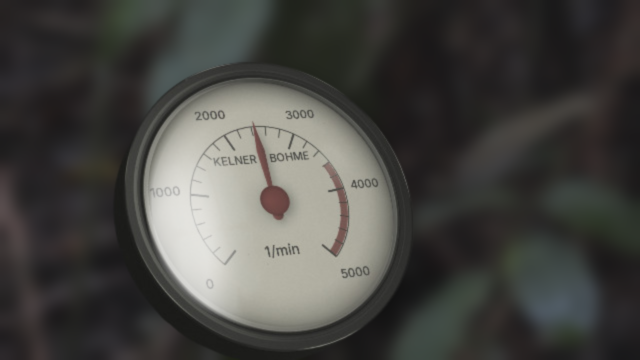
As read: {"value": 2400, "unit": "rpm"}
